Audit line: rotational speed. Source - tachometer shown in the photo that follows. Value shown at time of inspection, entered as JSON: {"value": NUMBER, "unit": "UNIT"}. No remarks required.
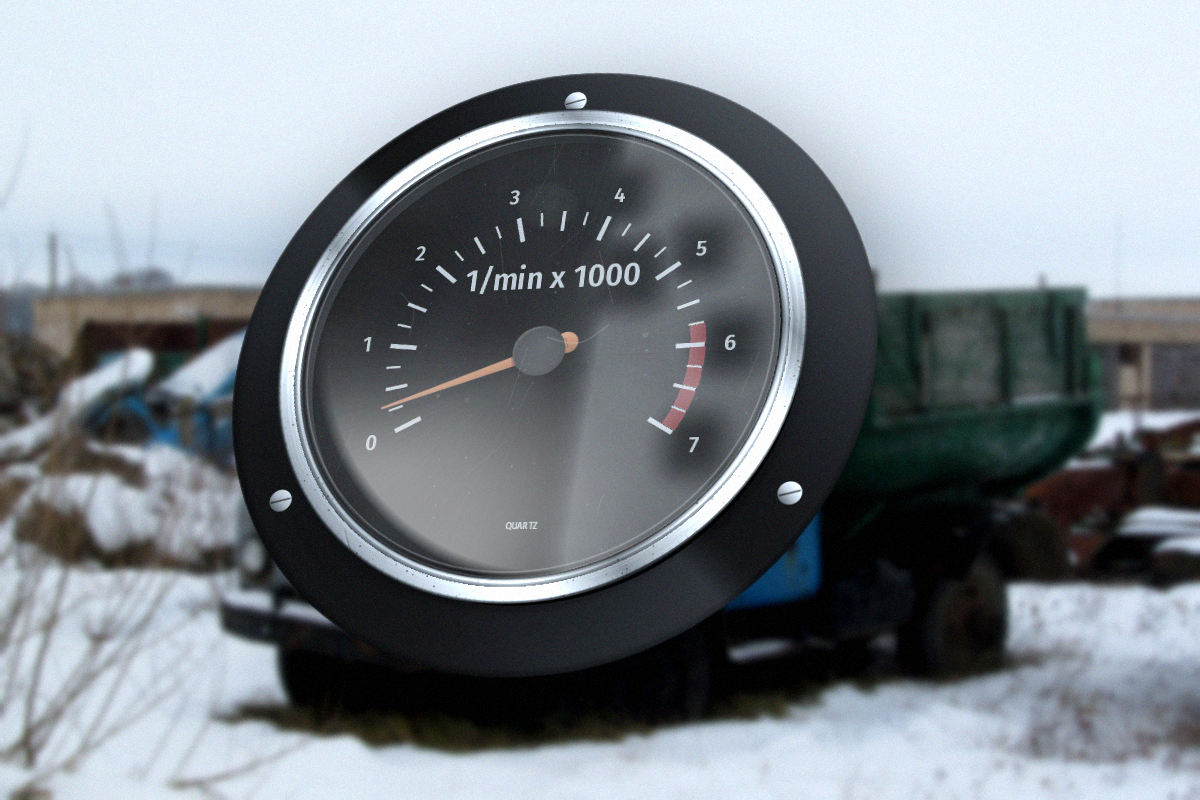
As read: {"value": 250, "unit": "rpm"}
